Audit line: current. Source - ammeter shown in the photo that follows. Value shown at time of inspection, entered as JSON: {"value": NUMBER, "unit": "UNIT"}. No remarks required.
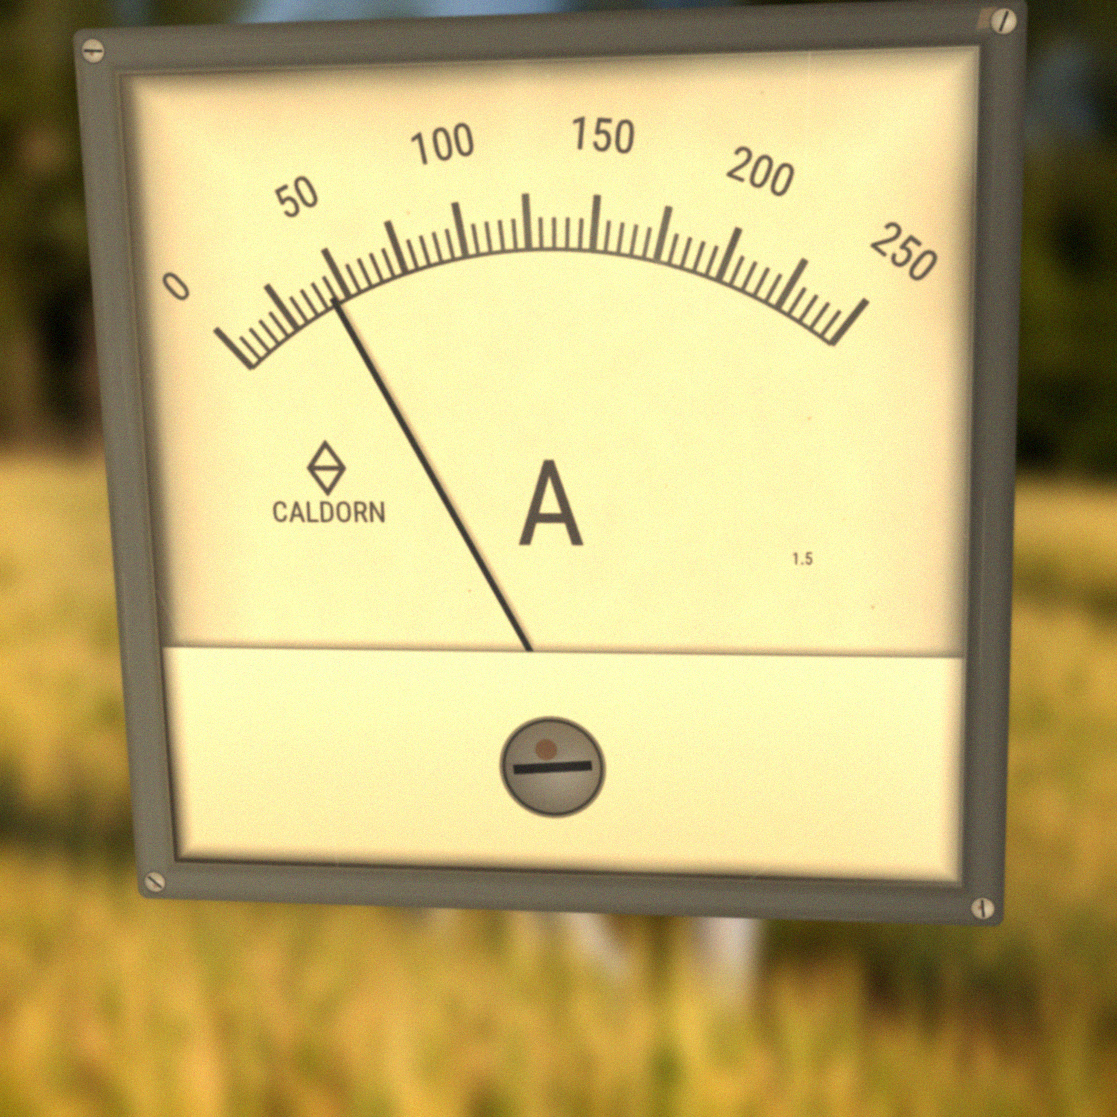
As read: {"value": 45, "unit": "A"}
